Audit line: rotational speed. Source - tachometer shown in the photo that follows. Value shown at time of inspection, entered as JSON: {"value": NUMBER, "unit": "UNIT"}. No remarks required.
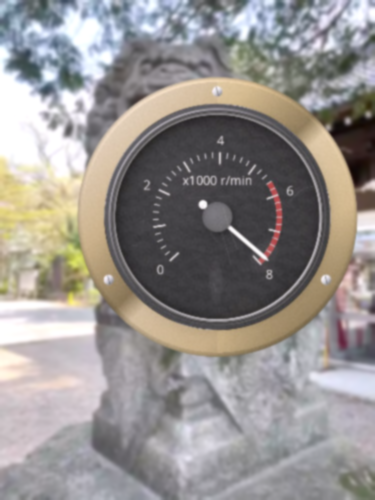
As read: {"value": 7800, "unit": "rpm"}
